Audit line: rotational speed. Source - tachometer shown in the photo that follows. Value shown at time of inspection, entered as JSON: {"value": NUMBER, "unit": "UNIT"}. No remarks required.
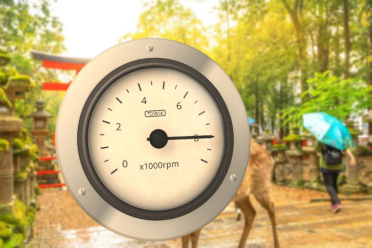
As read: {"value": 8000, "unit": "rpm"}
